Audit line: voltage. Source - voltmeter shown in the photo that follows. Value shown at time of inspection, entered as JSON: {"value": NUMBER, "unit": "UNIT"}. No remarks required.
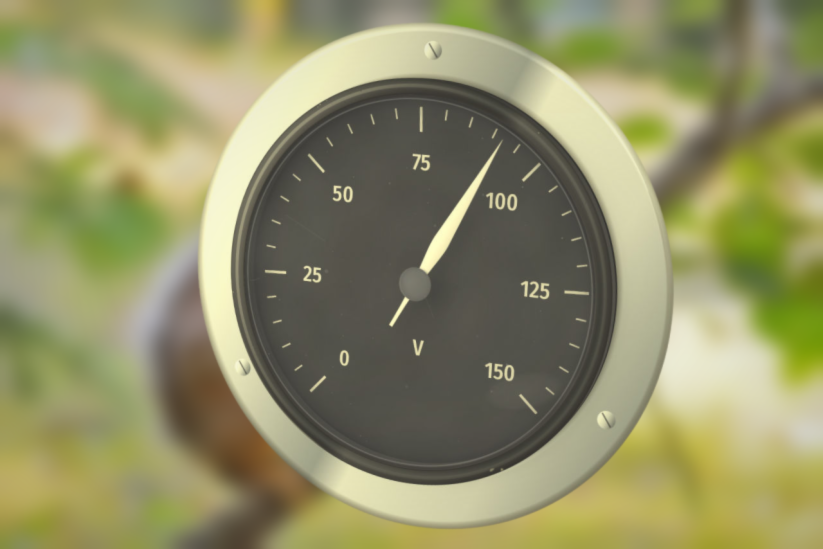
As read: {"value": 92.5, "unit": "V"}
